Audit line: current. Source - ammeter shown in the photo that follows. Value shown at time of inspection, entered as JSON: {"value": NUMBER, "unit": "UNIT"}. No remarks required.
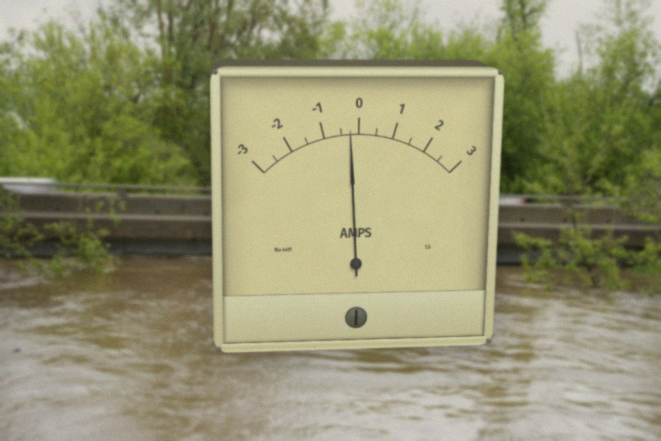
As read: {"value": -0.25, "unit": "A"}
